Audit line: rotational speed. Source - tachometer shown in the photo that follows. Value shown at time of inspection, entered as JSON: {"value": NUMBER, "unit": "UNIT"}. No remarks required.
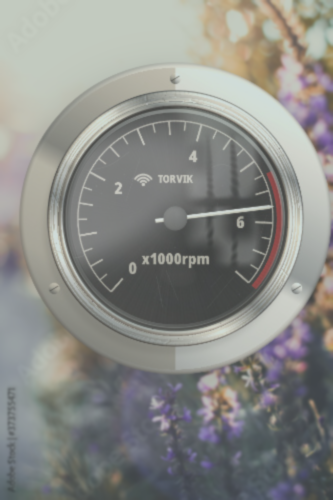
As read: {"value": 5750, "unit": "rpm"}
